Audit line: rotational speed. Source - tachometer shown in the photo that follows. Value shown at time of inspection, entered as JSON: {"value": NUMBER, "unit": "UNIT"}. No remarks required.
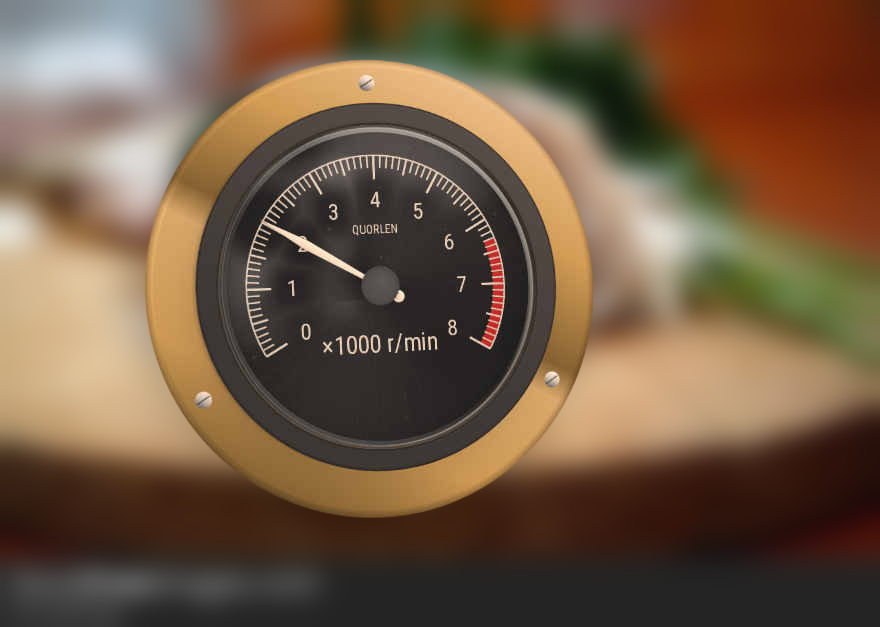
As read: {"value": 2000, "unit": "rpm"}
